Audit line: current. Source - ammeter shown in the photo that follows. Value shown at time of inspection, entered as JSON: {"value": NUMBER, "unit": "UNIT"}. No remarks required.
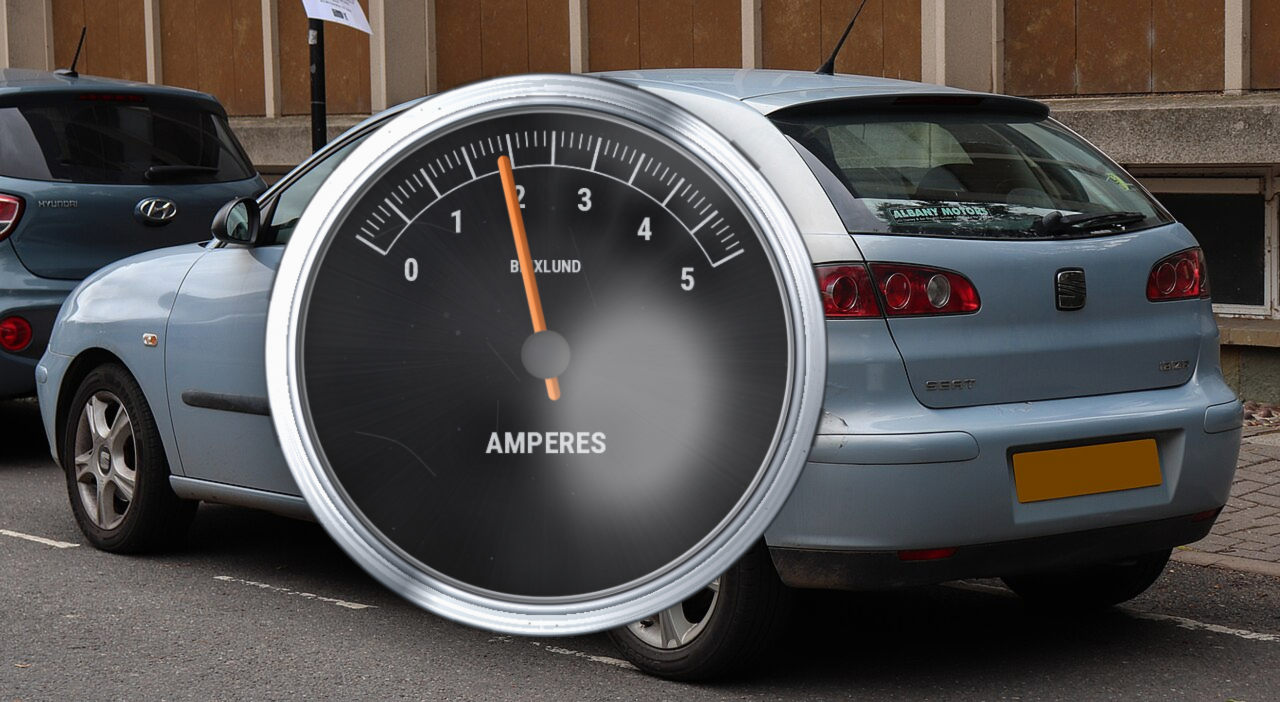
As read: {"value": 1.9, "unit": "A"}
